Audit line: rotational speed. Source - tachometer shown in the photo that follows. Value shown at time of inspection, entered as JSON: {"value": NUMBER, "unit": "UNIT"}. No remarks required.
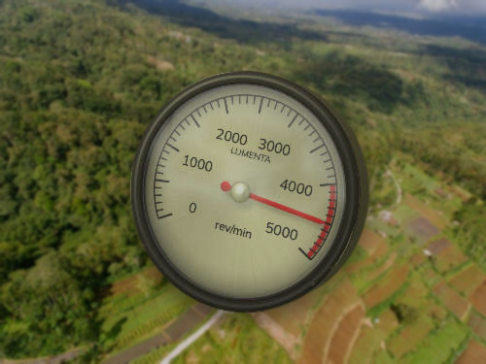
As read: {"value": 4500, "unit": "rpm"}
